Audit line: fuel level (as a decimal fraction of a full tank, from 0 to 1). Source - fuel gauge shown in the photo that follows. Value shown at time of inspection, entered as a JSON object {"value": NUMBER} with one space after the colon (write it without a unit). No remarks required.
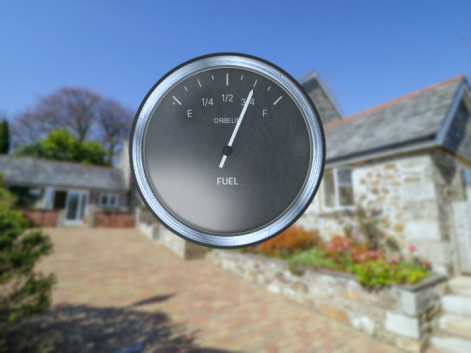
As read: {"value": 0.75}
